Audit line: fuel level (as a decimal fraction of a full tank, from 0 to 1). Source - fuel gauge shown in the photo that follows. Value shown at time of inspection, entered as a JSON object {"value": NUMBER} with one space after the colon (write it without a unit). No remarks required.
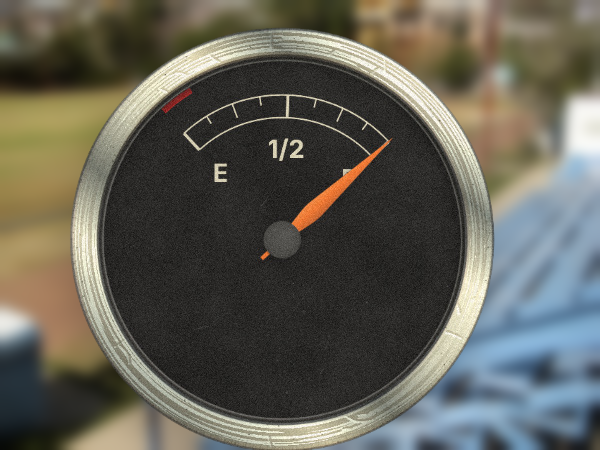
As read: {"value": 1}
